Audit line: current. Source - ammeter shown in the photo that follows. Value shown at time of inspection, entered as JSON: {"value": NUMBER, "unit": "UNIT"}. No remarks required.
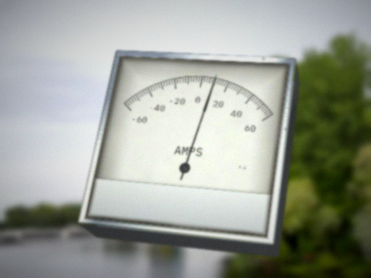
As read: {"value": 10, "unit": "A"}
